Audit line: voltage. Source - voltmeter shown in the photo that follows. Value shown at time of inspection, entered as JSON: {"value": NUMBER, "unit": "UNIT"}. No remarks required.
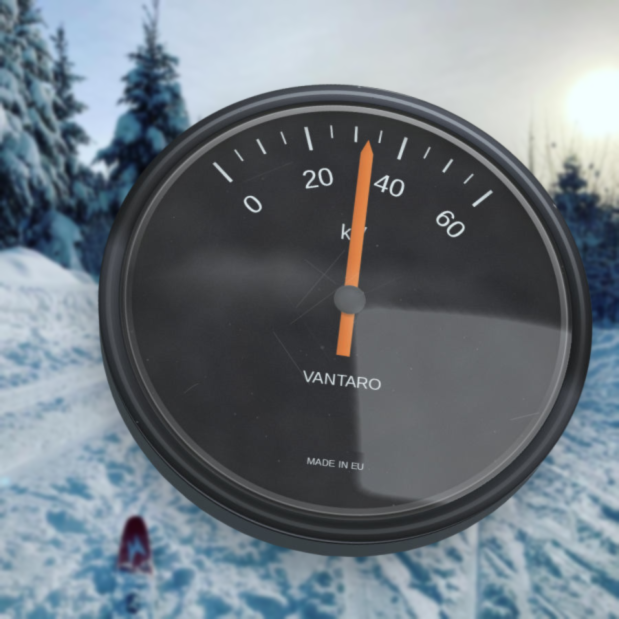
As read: {"value": 32.5, "unit": "kV"}
